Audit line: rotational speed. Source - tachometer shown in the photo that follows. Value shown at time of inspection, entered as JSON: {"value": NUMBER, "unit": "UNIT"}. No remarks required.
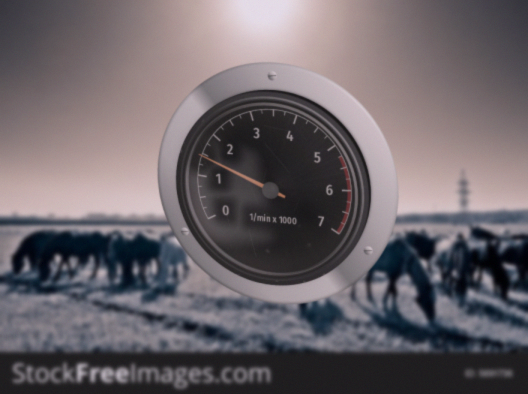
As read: {"value": 1500, "unit": "rpm"}
